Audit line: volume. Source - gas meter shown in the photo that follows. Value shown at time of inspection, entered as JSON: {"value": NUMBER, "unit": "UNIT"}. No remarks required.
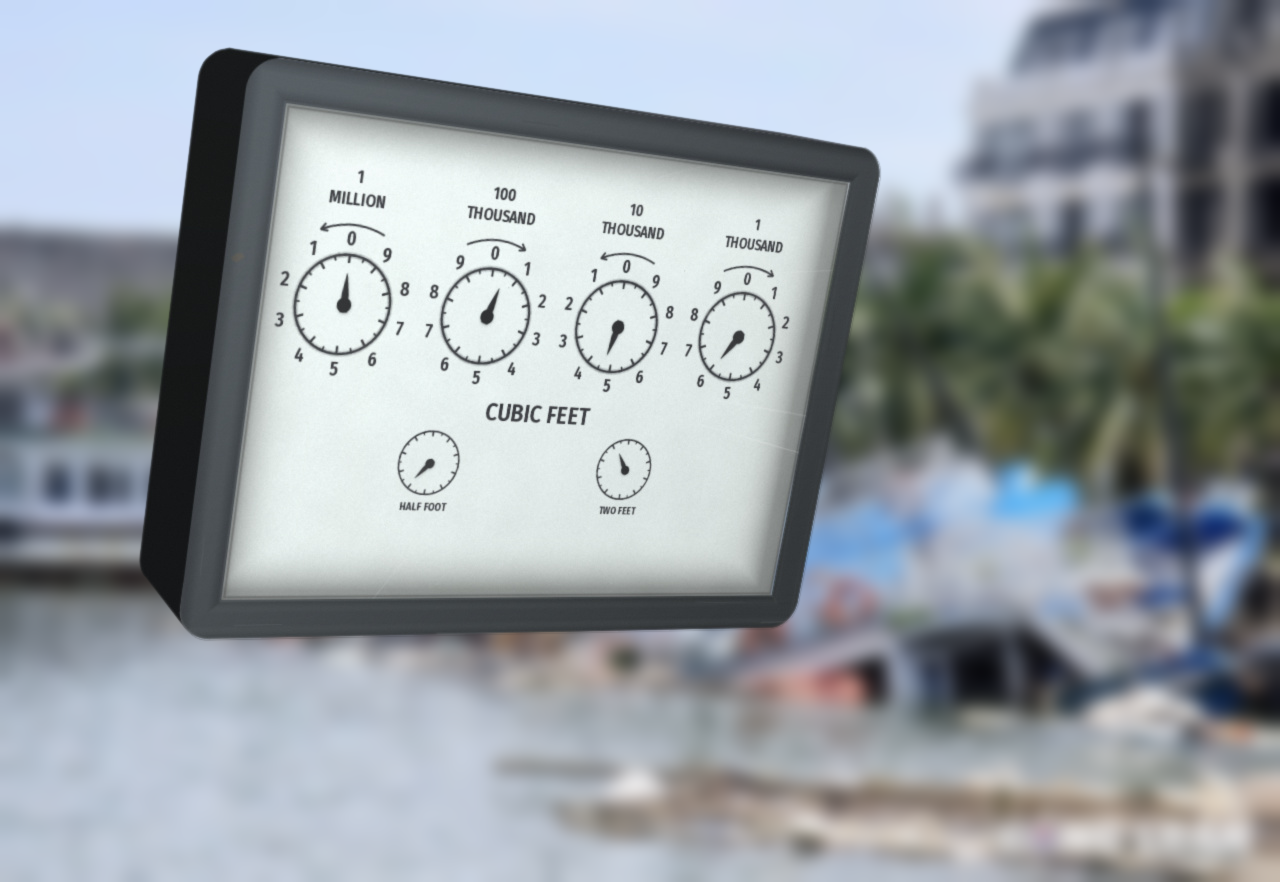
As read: {"value": 4600, "unit": "ft³"}
